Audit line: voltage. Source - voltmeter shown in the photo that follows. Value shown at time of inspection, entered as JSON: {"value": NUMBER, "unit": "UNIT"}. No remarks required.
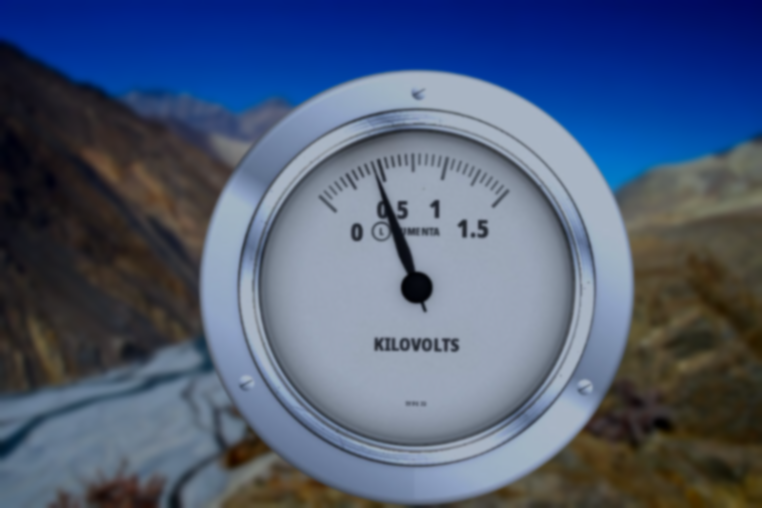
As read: {"value": 0.45, "unit": "kV"}
